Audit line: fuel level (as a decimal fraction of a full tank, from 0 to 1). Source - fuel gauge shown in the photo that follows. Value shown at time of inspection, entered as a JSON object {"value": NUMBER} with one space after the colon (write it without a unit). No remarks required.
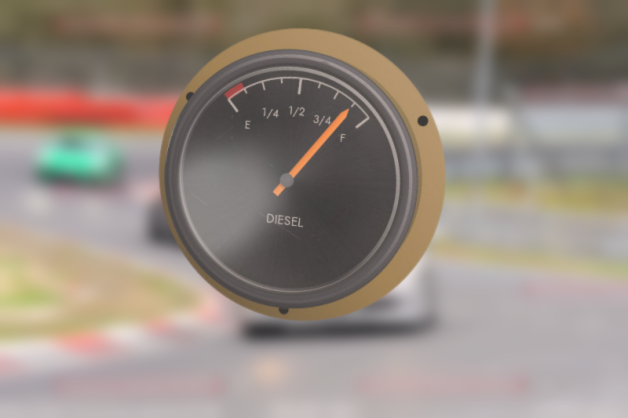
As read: {"value": 0.875}
